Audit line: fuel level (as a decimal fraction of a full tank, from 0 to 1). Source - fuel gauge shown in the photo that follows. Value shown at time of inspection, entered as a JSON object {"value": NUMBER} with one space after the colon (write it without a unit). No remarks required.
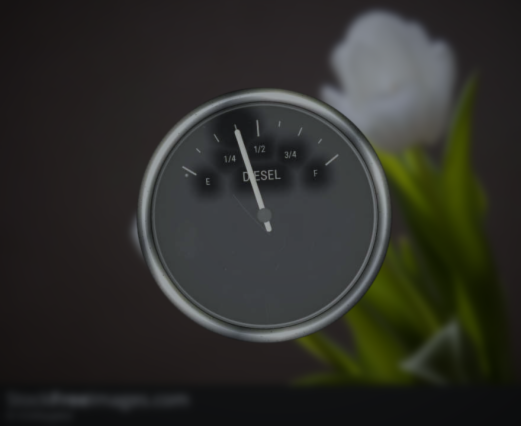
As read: {"value": 0.375}
